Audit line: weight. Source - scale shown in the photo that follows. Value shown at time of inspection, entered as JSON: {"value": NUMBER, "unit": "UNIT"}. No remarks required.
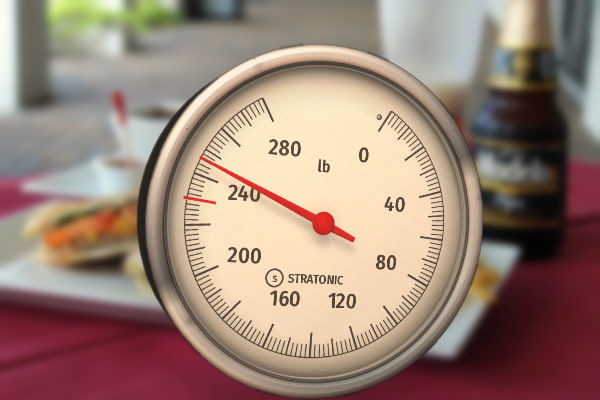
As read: {"value": 246, "unit": "lb"}
